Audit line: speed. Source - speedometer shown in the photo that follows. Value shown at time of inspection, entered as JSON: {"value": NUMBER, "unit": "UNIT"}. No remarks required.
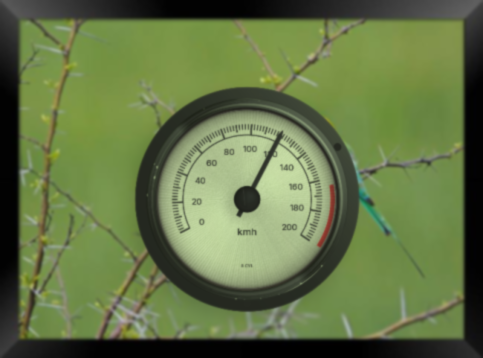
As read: {"value": 120, "unit": "km/h"}
